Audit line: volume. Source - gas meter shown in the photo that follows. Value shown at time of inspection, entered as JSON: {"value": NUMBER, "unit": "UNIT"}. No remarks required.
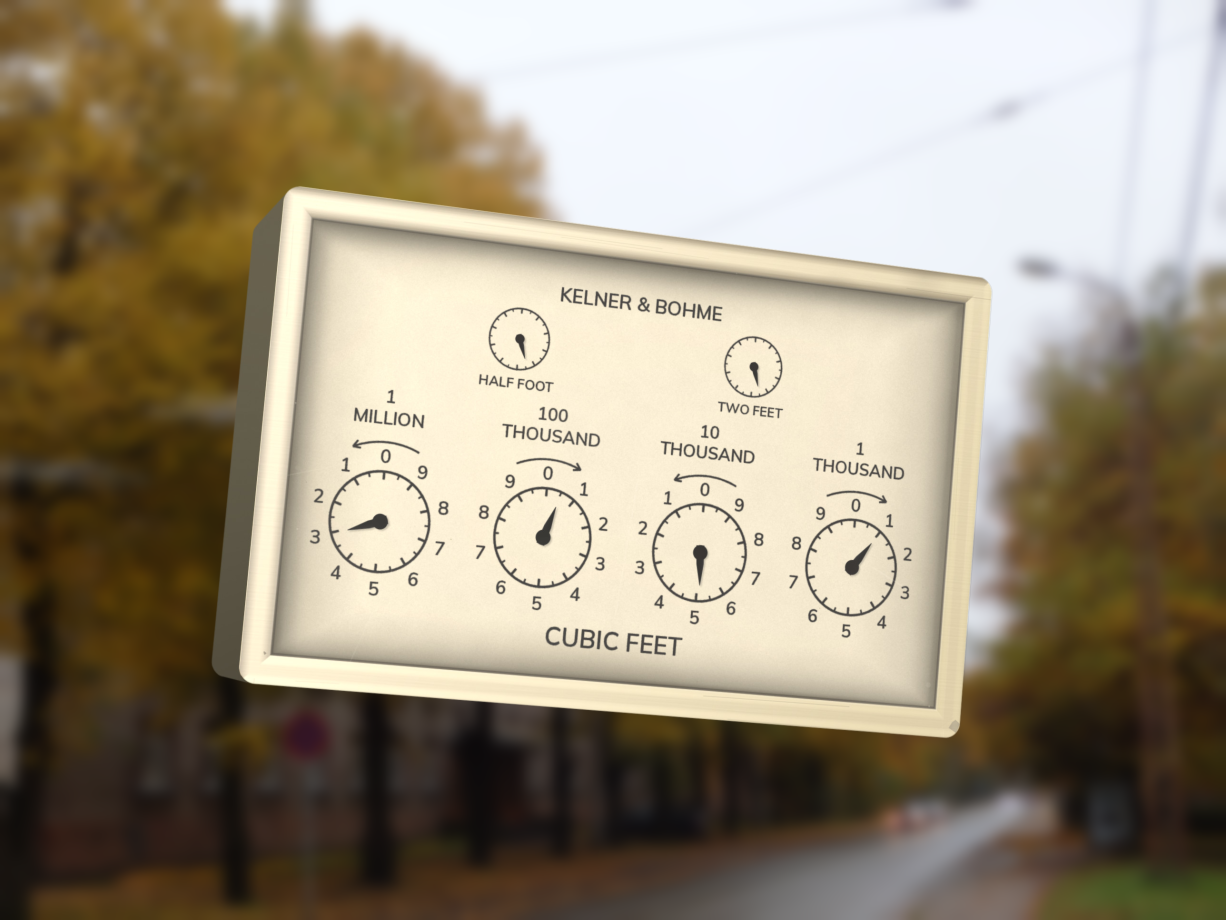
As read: {"value": 305100, "unit": "ft³"}
